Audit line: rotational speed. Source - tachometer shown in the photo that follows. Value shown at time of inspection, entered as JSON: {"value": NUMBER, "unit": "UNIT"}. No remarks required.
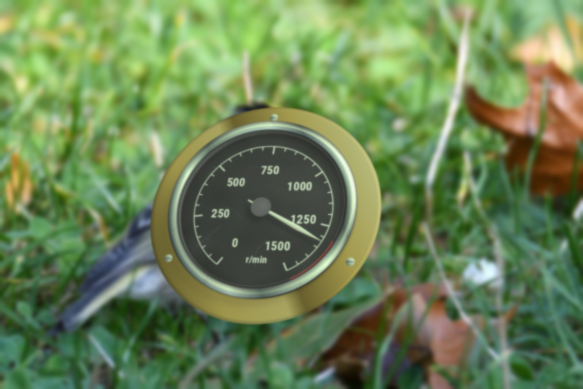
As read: {"value": 1325, "unit": "rpm"}
